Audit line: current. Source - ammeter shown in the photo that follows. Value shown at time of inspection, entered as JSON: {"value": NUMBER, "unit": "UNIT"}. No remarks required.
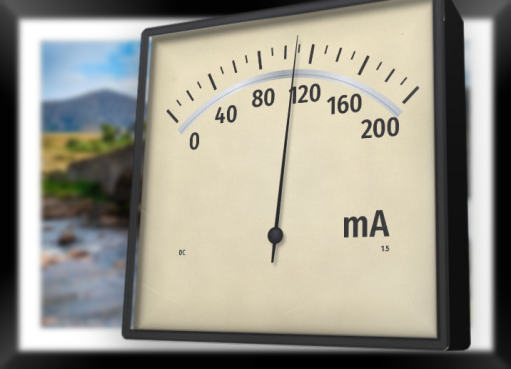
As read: {"value": 110, "unit": "mA"}
